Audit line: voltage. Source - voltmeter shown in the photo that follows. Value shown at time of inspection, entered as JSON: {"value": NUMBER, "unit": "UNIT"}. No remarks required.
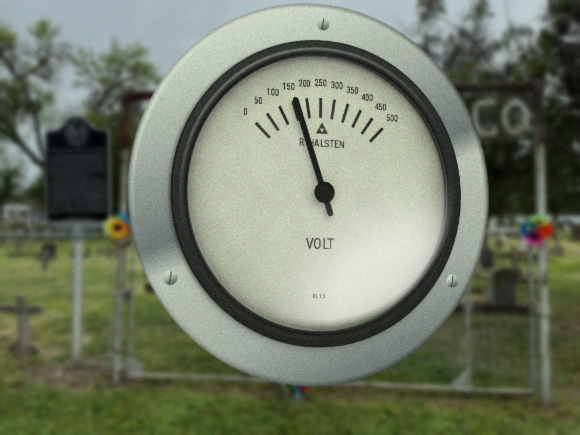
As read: {"value": 150, "unit": "V"}
